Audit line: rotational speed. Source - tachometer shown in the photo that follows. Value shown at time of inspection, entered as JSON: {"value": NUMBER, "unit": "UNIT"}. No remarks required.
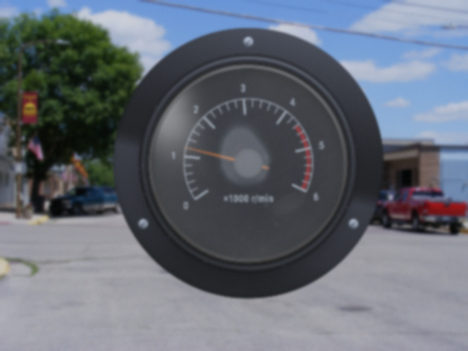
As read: {"value": 1200, "unit": "rpm"}
